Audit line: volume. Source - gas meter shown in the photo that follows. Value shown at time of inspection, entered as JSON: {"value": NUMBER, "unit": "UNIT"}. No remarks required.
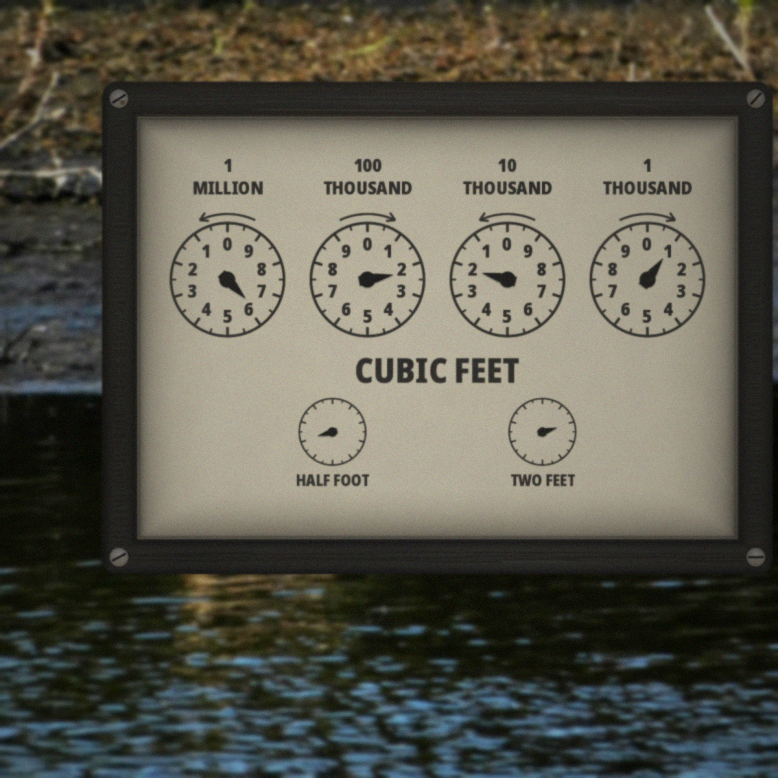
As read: {"value": 622100, "unit": "ft³"}
